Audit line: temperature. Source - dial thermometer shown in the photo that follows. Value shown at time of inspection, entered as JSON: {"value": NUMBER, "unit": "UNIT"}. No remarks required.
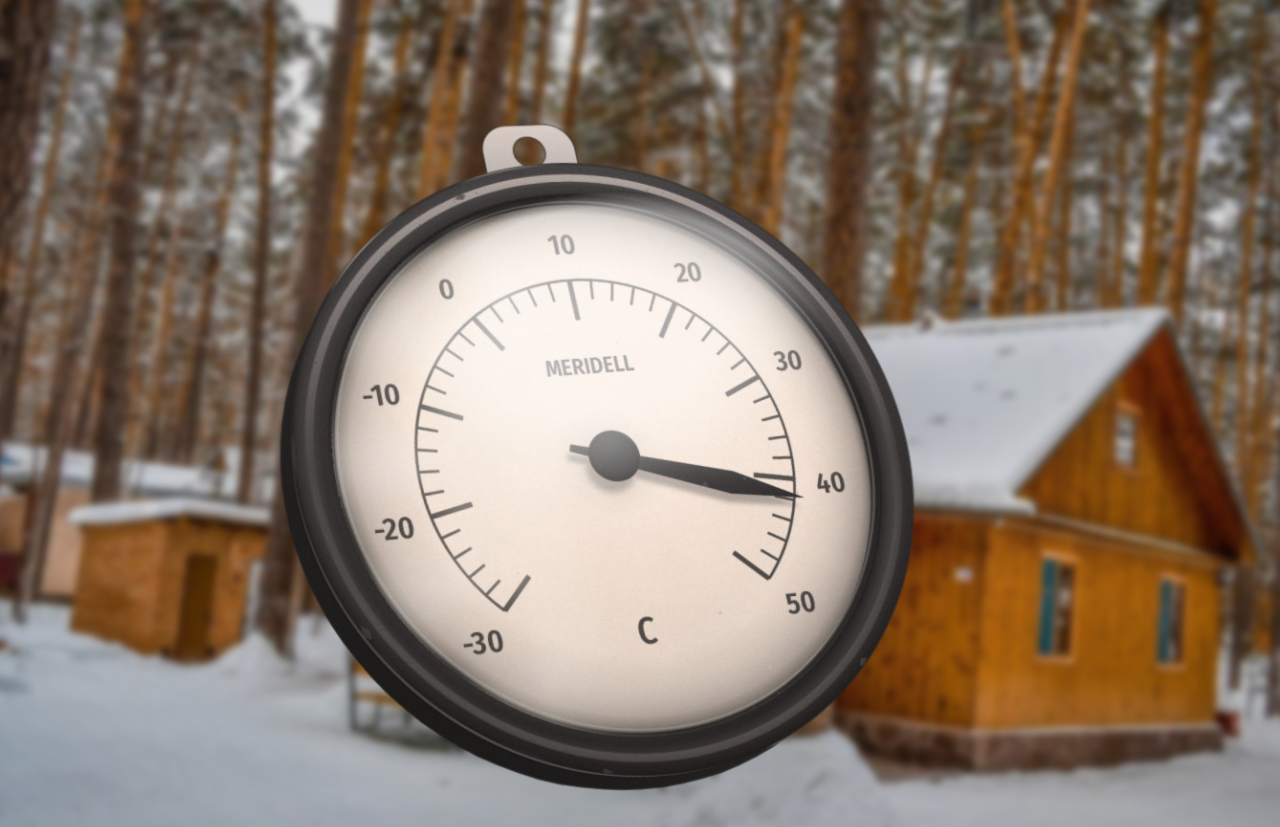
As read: {"value": 42, "unit": "°C"}
